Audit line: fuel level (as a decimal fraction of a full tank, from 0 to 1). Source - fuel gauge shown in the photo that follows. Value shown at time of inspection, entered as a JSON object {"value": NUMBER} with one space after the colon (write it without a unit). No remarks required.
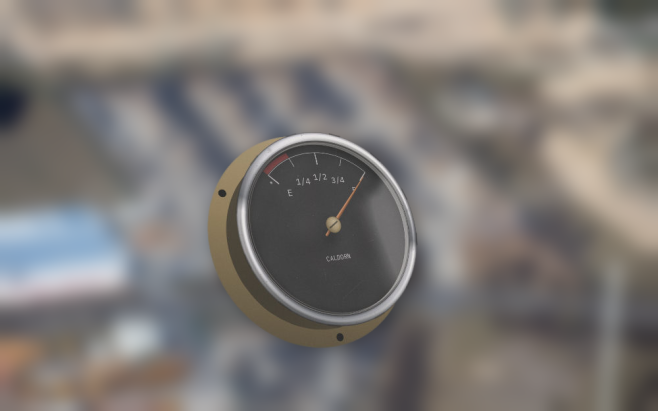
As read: {"value": 1}
